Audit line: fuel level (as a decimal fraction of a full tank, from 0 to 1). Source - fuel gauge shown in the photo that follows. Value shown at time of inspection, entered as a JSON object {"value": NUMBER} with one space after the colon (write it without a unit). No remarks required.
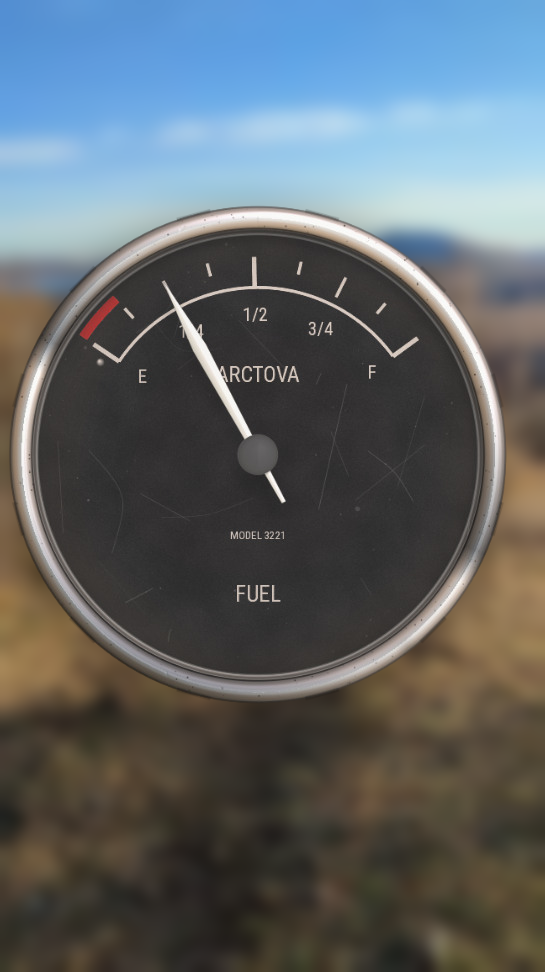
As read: {"value": 0.25}
